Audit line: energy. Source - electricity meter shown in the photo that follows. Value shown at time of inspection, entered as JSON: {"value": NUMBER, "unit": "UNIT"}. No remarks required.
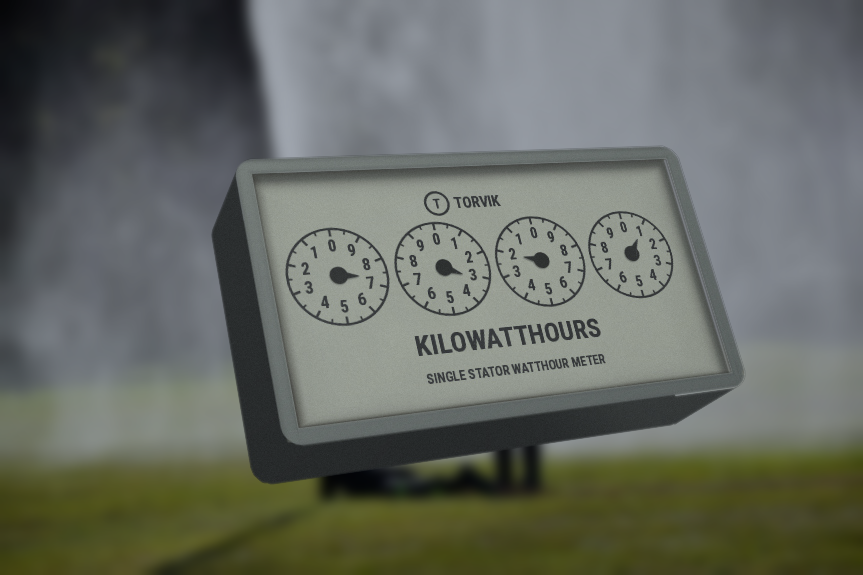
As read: {"value": 7321, "unit": "kWh"}
